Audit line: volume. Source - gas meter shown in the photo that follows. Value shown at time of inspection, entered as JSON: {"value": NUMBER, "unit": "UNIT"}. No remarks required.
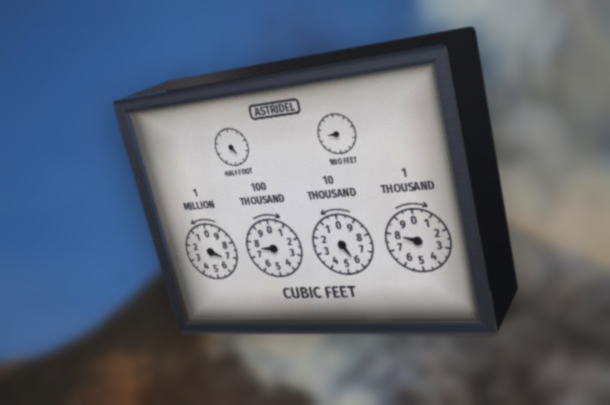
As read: {"value": 675800, "unit": "ft³"}
